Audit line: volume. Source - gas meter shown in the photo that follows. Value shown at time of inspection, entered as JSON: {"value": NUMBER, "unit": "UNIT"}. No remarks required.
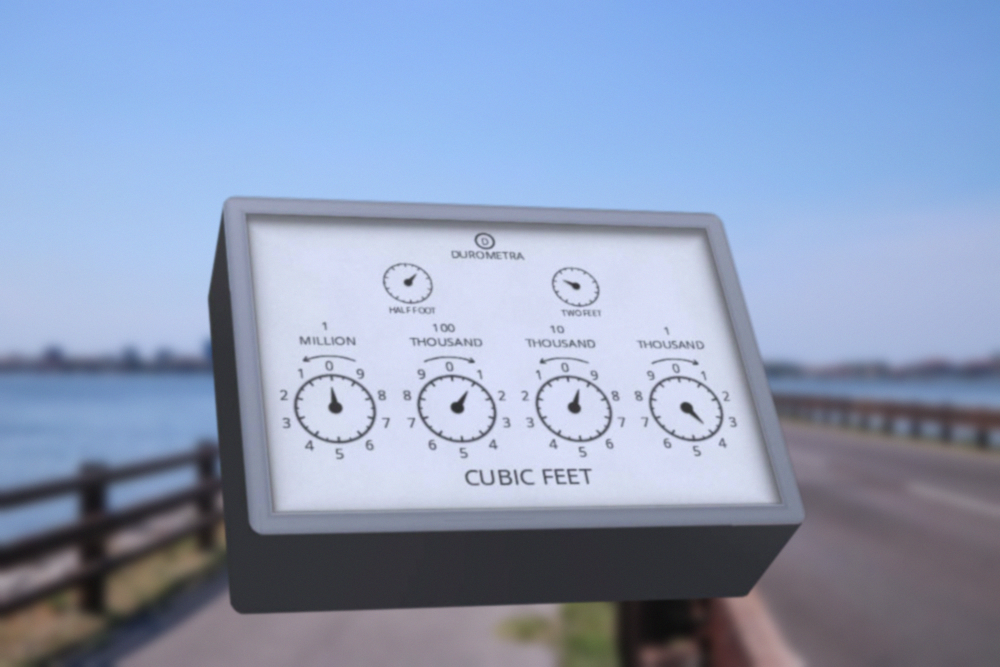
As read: {"value": 9400, "unit": "ft³"}
